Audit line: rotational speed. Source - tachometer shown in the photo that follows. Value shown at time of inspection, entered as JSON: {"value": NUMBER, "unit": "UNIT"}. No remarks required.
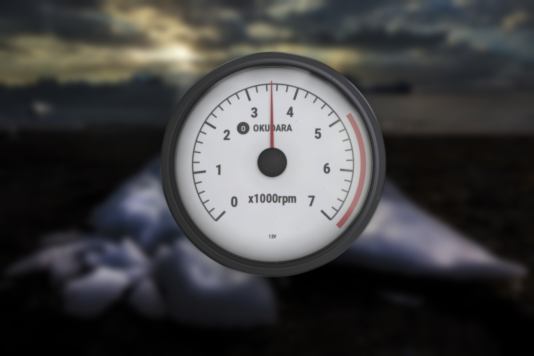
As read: {"value": 3500, "unit": "rpm"}
